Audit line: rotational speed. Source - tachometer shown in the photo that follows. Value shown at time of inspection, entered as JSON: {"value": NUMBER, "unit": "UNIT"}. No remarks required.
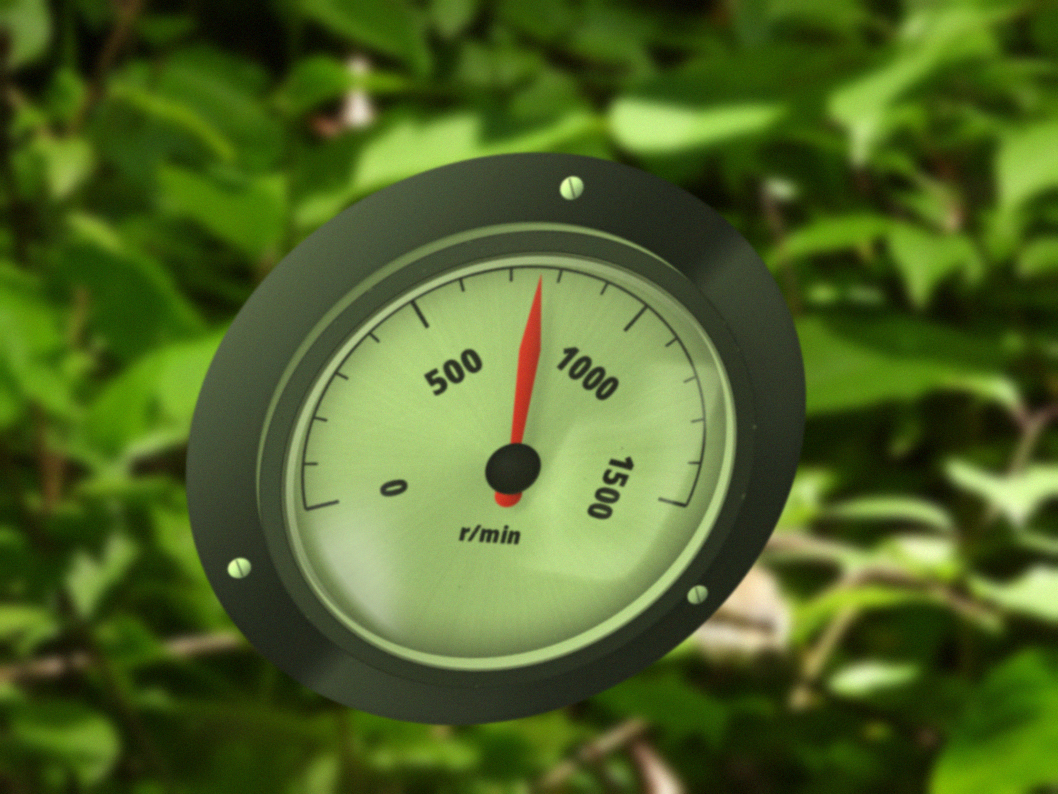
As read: {"value": 750, "unit": "rpm"}
